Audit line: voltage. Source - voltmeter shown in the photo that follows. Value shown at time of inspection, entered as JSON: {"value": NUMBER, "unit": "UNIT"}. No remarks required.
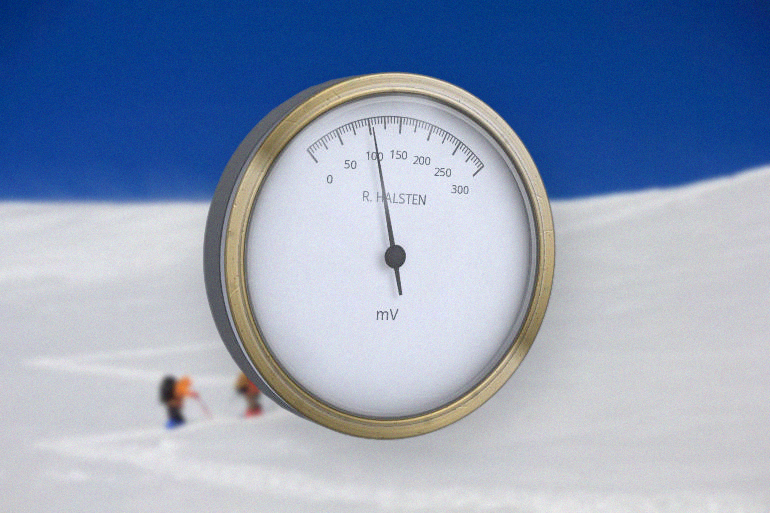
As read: {"value": 100, "unit": "mV"}
